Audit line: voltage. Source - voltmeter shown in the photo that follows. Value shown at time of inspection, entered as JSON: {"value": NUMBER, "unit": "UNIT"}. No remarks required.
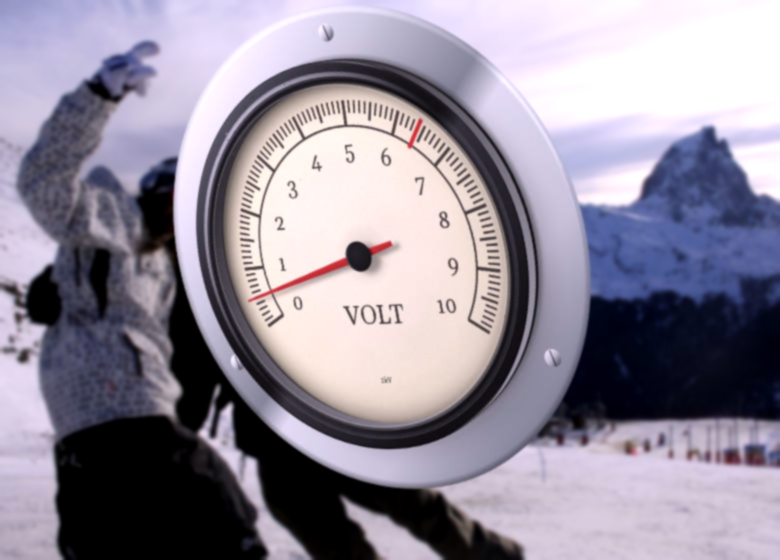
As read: {"value": 0.5, "unit": "V"}
